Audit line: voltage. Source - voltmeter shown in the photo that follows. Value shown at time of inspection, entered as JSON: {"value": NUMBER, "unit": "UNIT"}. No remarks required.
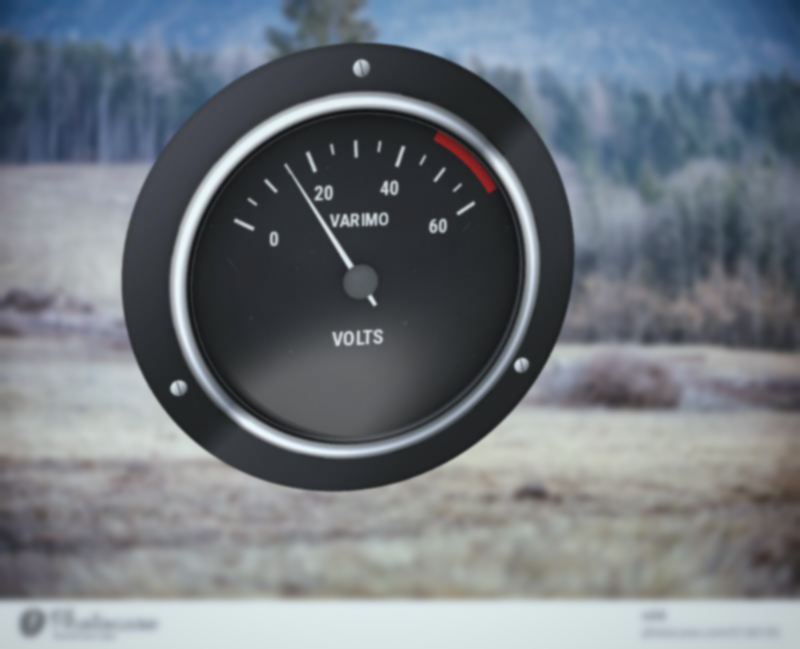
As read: {"value": 15, "unit": "V"}
